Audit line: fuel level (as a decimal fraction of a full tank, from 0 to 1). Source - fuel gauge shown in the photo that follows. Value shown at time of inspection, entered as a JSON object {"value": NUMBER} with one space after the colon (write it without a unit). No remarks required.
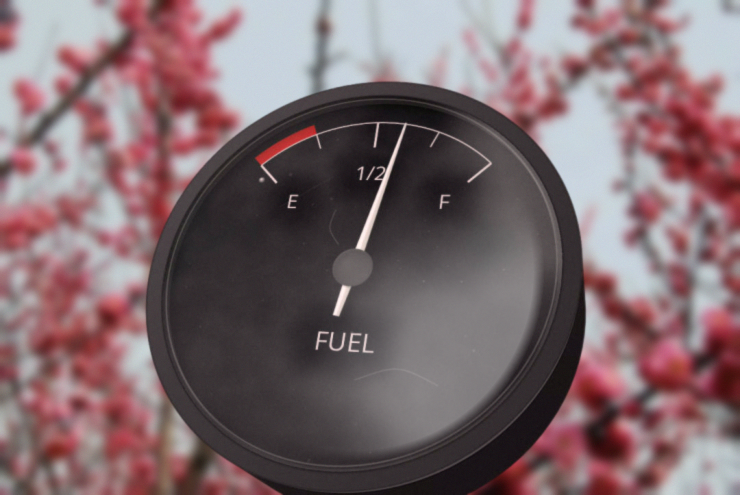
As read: {"value": 0.625}
